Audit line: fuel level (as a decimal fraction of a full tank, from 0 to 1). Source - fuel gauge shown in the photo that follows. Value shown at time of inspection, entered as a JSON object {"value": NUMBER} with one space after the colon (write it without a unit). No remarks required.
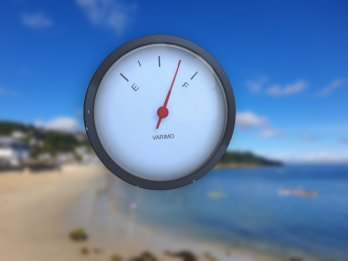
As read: {"value": 0.75}
